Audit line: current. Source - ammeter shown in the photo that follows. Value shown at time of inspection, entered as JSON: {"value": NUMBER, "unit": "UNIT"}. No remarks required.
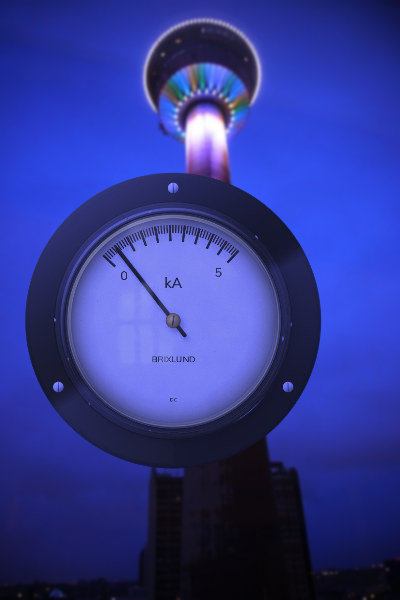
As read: {"value": 0.5, "unit": "kA"}
